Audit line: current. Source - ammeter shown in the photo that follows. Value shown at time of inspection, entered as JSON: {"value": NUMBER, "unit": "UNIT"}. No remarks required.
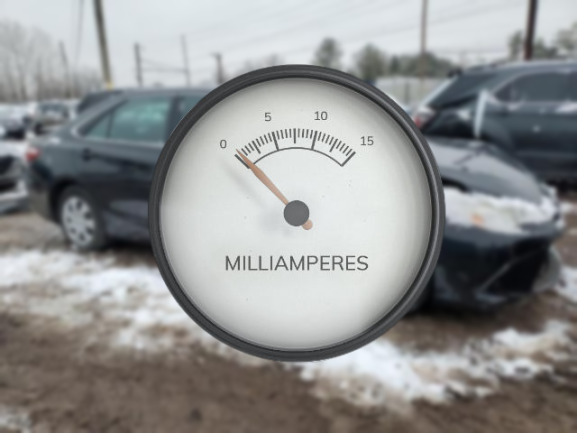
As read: {"value": 0.5, "unit": "mA"}
